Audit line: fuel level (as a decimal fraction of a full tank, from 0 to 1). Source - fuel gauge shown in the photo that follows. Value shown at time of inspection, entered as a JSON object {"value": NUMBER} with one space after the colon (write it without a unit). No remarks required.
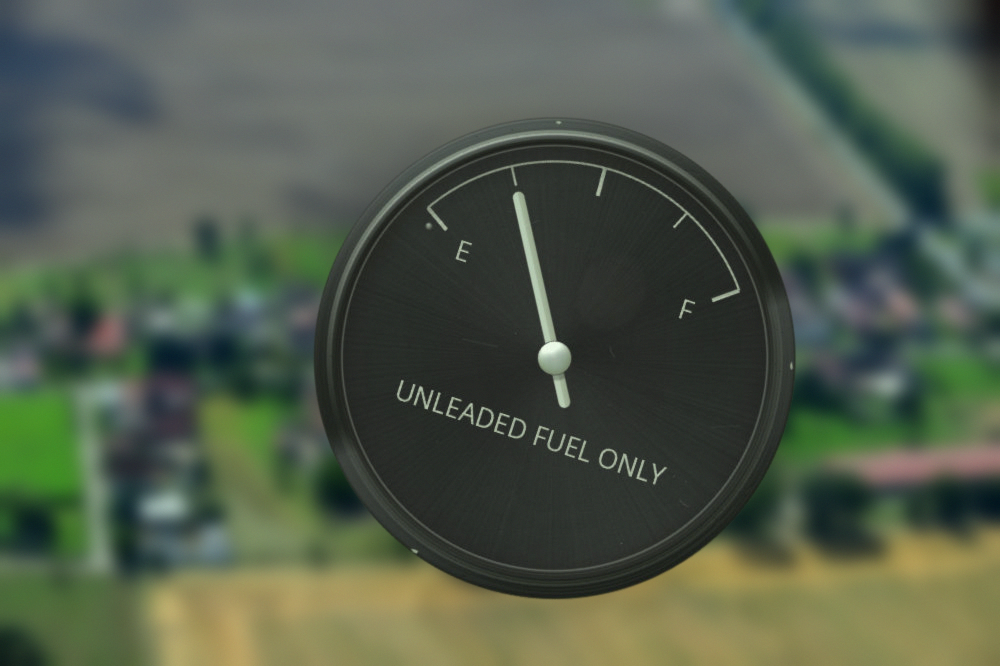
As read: {"value": 0.25}
